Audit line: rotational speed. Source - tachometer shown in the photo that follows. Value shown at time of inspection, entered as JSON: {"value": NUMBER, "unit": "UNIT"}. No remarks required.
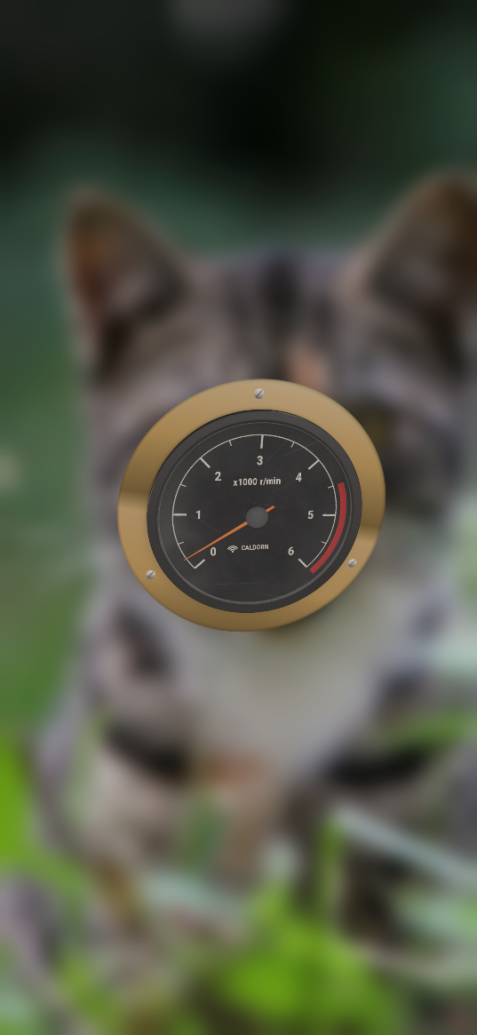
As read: {"value": 250, "unit": "rpm"}
